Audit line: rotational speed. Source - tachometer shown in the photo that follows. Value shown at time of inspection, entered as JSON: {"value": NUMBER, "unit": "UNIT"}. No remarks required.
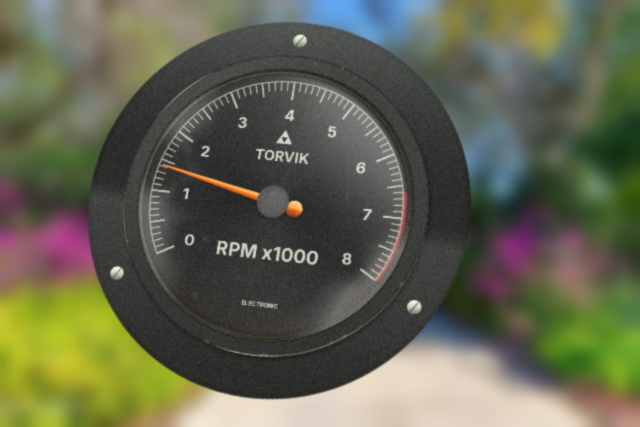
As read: {"value": 1400, "unit": "rpm"}
